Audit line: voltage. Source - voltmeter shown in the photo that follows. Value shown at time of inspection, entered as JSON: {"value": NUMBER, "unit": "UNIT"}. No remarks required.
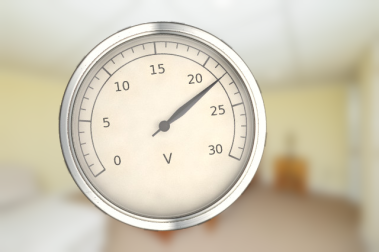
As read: {"value": 22, "unit": "V"}
